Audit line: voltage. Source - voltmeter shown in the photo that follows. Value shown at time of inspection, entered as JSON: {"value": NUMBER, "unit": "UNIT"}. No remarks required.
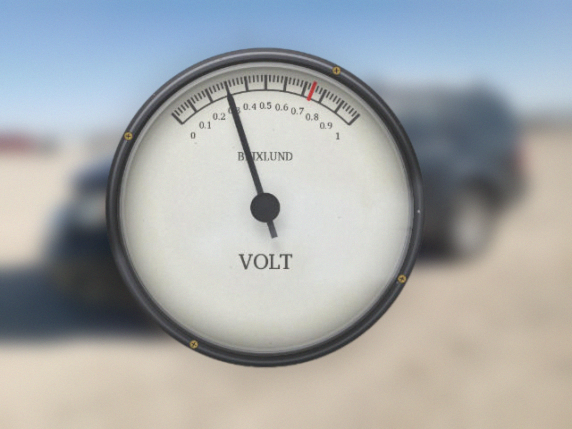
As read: {"value": 0.3, "unit": "V"}
